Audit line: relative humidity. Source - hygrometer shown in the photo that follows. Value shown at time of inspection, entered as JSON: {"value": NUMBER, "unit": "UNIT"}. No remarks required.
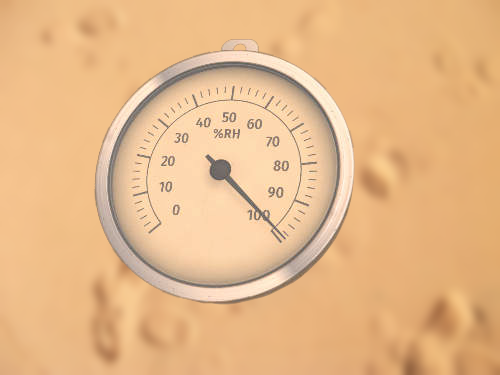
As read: {"value": 99, "unit": "%"}
